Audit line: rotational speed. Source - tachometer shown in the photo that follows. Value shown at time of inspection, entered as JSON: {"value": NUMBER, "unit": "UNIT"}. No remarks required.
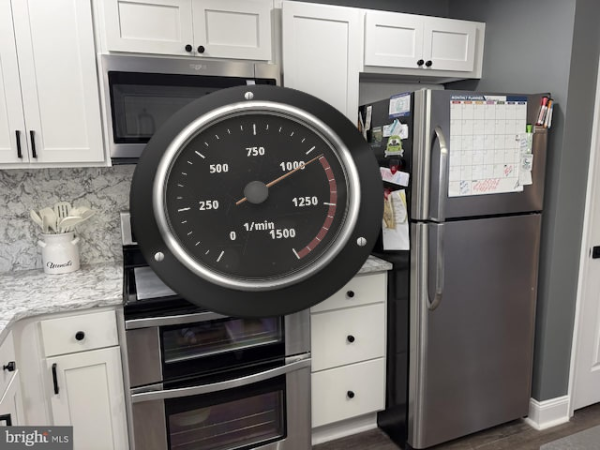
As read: {"value": 1050, "unit": "rpm"}
